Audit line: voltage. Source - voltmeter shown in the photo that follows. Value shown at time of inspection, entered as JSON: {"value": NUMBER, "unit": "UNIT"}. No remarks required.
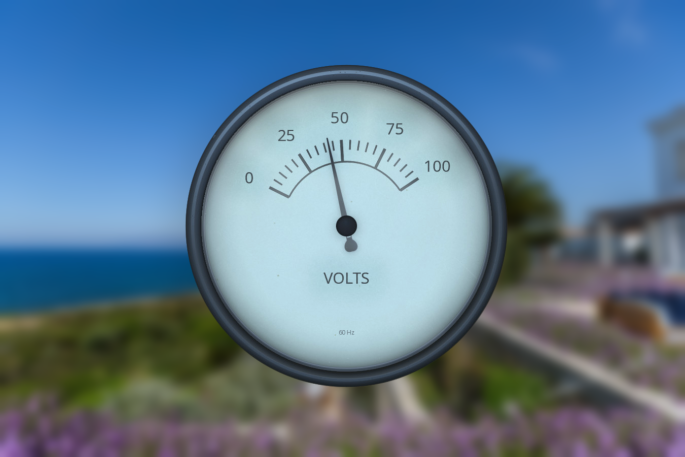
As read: {"value": 42.5, "unit": "V"}
